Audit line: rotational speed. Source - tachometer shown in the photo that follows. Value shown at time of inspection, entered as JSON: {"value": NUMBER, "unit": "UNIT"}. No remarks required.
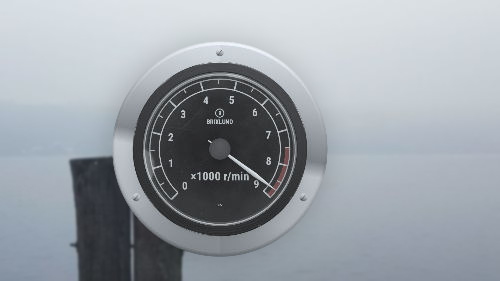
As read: {"value": 8750, "unit": "rpm"}
